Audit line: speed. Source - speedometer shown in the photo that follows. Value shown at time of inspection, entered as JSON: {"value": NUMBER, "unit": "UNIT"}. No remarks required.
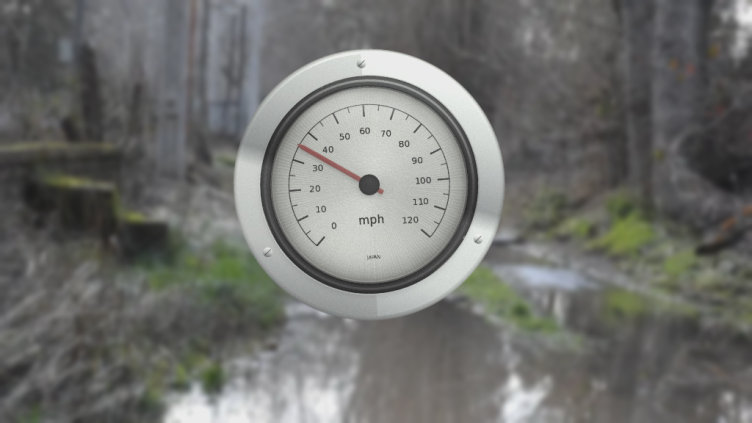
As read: {"value": 35, "unit": "mph"}
